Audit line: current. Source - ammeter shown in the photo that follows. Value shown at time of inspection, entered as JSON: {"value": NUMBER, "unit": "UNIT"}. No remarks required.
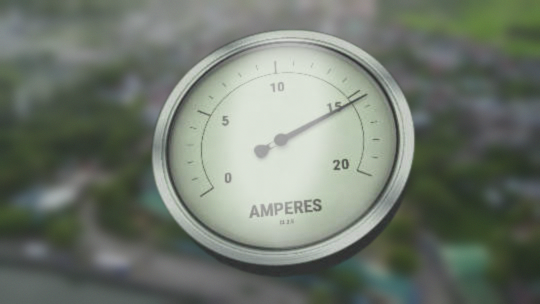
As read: {"value": 15.5, "unit": "A"}
